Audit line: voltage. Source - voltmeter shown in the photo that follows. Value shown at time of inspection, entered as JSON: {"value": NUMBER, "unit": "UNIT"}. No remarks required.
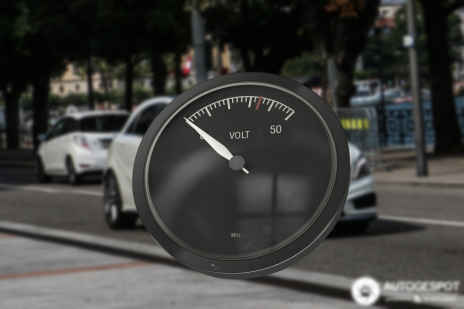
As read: {"value": 0, "unit": "V"}
